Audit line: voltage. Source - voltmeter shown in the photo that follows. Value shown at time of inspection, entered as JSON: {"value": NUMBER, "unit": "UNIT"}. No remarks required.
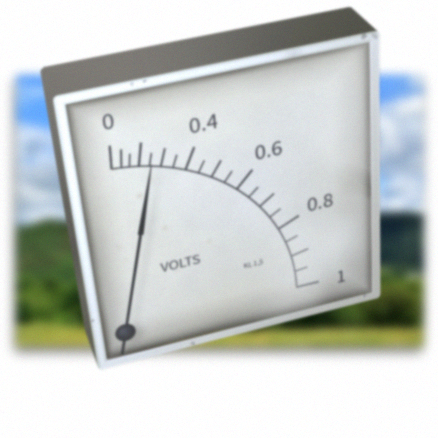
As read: {"value": 0.25, "unit": "V"}
